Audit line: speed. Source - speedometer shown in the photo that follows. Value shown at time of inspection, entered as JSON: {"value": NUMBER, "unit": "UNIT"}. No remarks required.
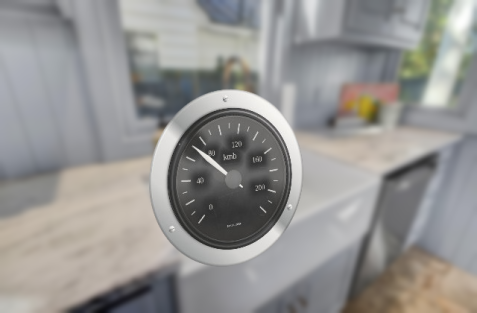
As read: {"value": 70, "unit": "km/h"}
